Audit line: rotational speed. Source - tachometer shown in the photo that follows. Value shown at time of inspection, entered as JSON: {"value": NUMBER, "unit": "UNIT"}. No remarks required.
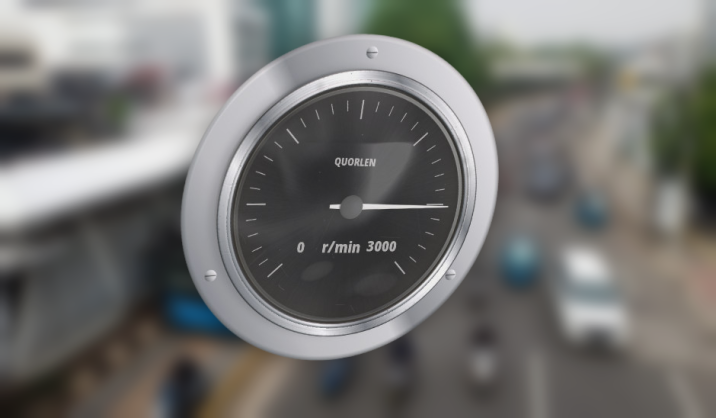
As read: {"value": 2500, "unit": "rpm"}
